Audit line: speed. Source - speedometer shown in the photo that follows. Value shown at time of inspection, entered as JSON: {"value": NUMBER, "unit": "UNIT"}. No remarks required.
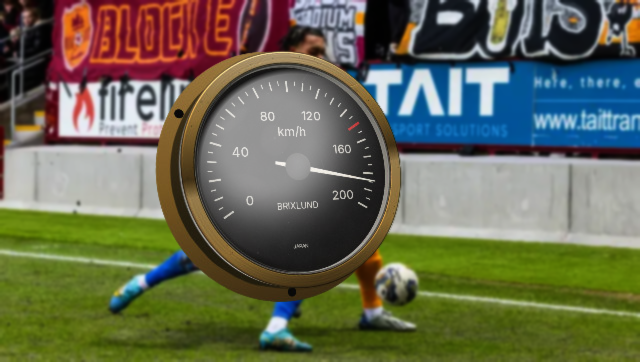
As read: {"value": 185, "unit": "km/h"}
